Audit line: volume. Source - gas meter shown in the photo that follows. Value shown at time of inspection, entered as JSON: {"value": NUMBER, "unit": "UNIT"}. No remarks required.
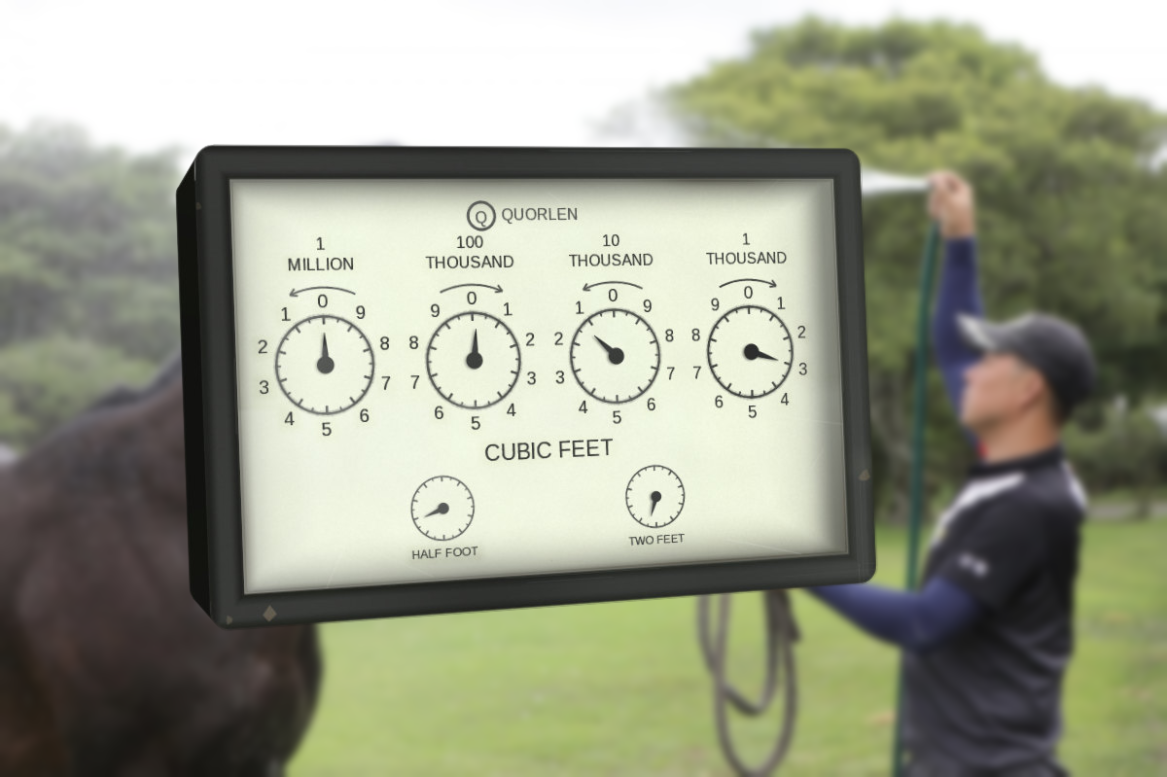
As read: {"value": 1300, "unit": "ft³"}
